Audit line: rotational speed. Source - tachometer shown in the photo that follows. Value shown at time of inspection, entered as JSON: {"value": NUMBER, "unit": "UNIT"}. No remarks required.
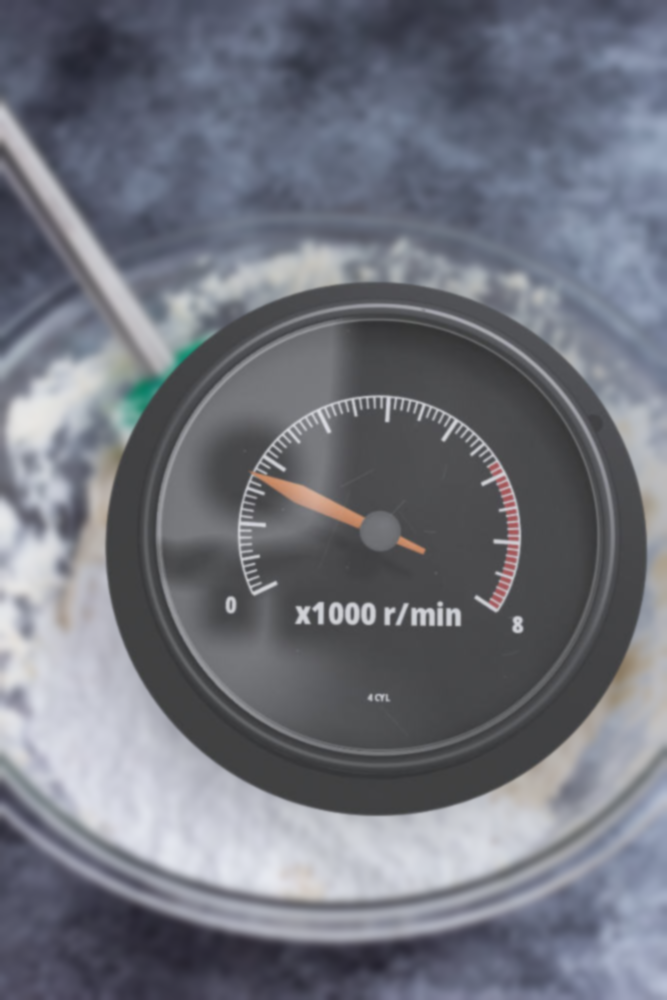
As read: {"value": 1700, "unit": "rpm"}
